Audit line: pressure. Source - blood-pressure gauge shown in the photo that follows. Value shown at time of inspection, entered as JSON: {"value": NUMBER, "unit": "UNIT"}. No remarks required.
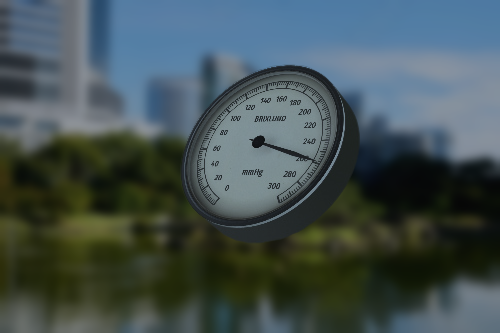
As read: {"value": 260, "unit": "mmHg"}
